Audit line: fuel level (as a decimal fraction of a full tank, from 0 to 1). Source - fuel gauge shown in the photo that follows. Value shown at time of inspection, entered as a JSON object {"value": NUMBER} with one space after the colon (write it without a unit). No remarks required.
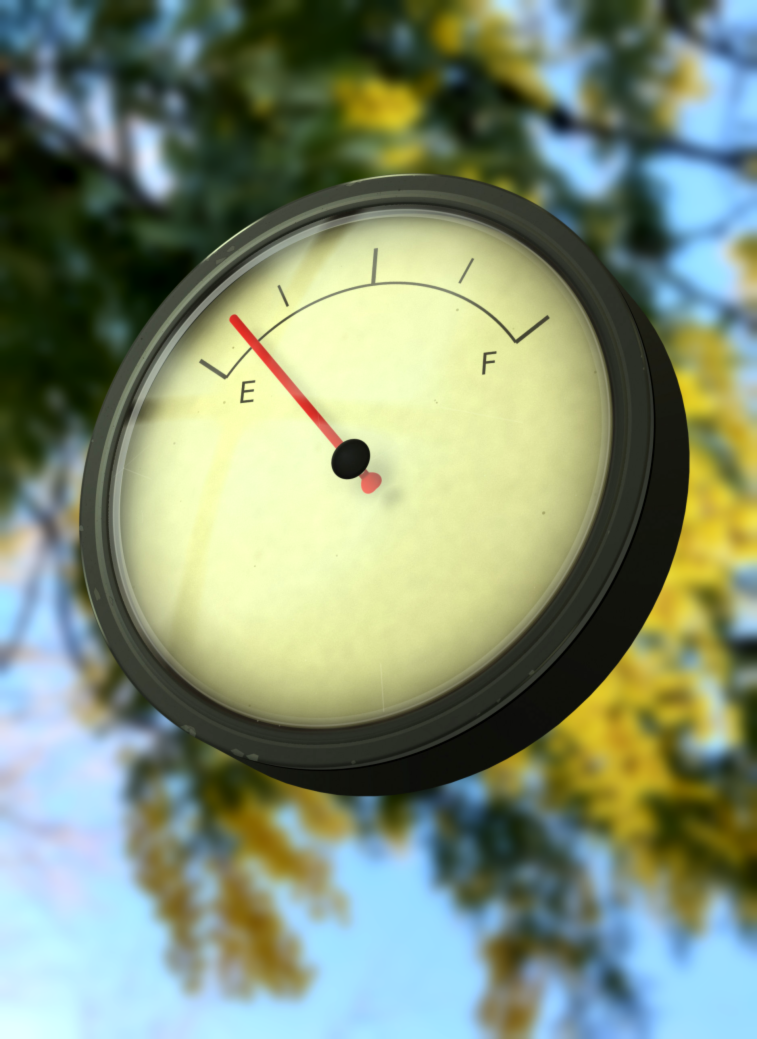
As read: {"value": 0.125}
